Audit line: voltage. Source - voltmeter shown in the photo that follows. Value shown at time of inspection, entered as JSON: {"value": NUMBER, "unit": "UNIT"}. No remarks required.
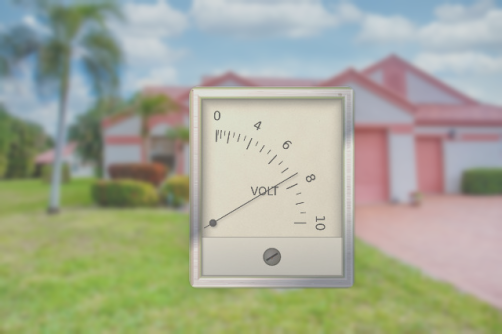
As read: {"value": 7.5, "unit": "V"}
